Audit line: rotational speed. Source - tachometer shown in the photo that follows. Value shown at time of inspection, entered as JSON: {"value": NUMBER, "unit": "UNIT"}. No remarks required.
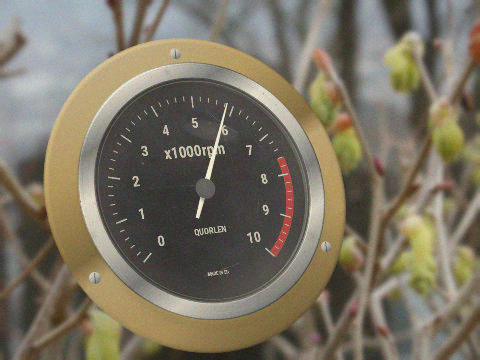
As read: {"value": 5800, "unit": "rpm"}
